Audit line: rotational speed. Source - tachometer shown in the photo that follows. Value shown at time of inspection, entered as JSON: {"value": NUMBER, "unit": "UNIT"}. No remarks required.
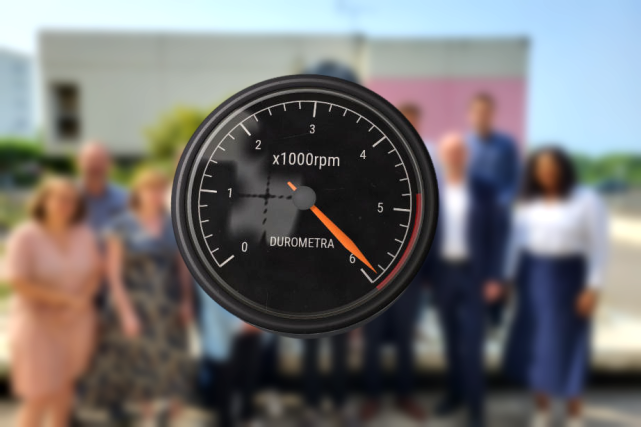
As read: {"value": 5900, "unit": "rpm"}
